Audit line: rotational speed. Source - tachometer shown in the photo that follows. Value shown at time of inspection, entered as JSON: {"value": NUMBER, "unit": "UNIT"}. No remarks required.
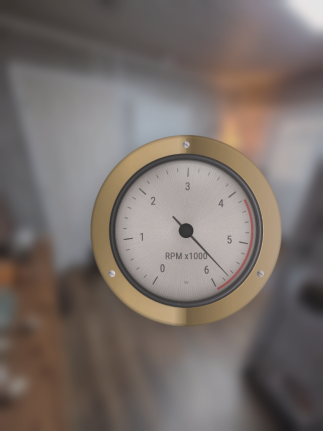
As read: {"value": 5700, "unit": "rpm"}
